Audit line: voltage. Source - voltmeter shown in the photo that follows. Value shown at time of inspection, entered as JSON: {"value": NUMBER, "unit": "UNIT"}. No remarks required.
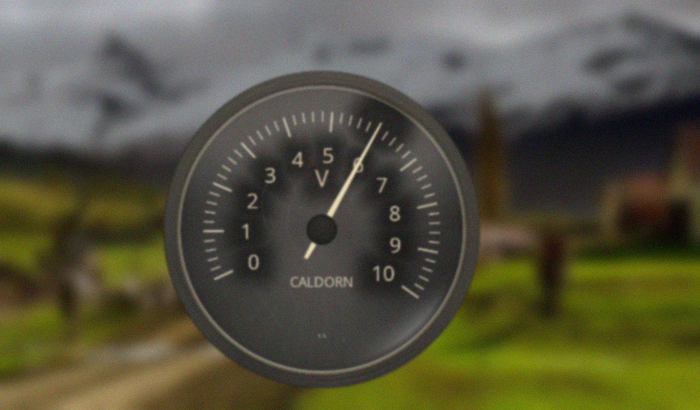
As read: {"value": 6, "unit": "V"}
